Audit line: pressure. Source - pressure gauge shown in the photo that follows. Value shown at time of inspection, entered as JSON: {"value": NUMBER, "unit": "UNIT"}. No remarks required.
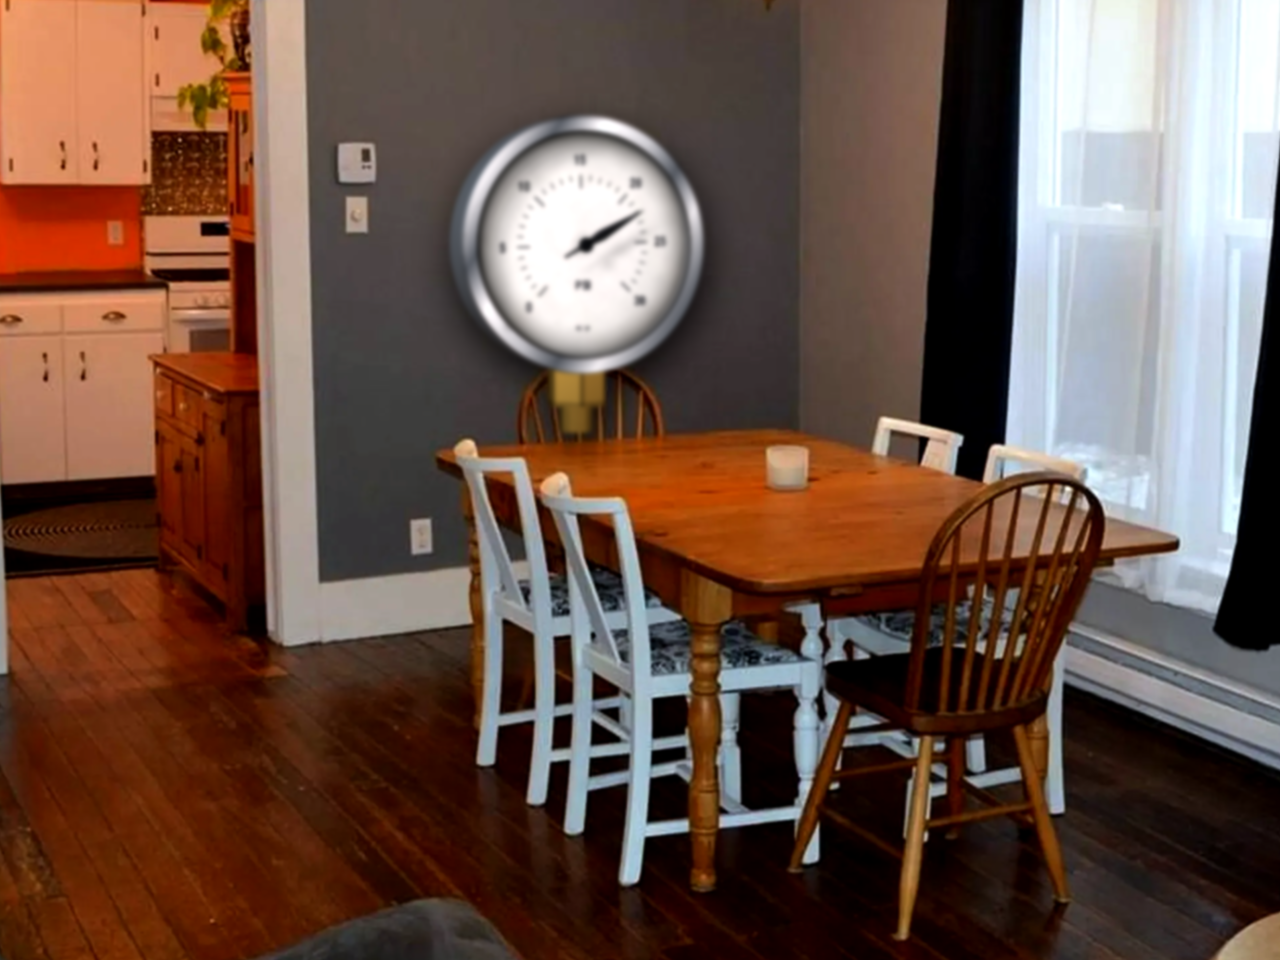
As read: {"value": 22, "unit": "psi"}
